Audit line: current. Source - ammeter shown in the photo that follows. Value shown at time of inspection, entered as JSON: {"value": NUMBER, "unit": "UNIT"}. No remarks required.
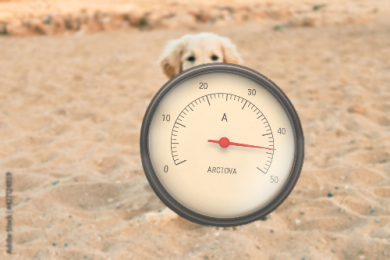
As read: {"value": 44, "unit": "A"}
